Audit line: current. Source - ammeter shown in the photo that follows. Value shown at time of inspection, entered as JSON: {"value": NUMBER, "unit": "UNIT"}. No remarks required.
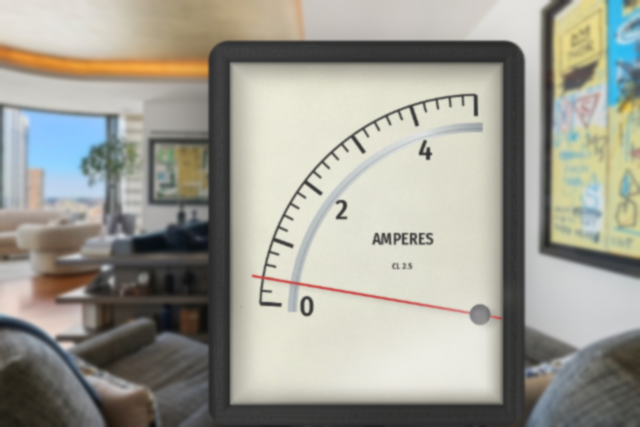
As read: {"value": 0.4, "unit": "A"}
